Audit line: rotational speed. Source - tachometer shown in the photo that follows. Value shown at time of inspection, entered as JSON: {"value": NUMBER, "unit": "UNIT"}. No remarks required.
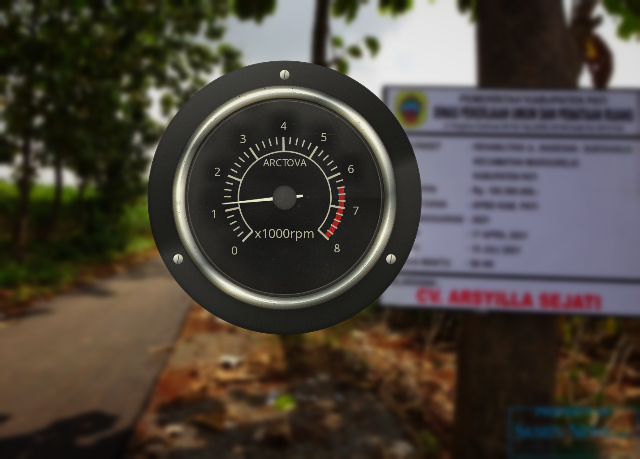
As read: {"value": 1200, "unit": "rpm"}
